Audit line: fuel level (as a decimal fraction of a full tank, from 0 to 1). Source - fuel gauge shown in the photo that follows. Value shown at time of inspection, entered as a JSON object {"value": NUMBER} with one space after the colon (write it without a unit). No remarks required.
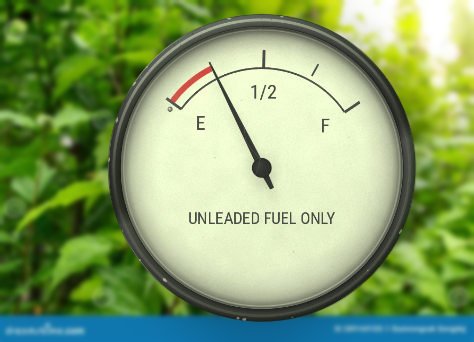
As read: {"value": 0.25}
